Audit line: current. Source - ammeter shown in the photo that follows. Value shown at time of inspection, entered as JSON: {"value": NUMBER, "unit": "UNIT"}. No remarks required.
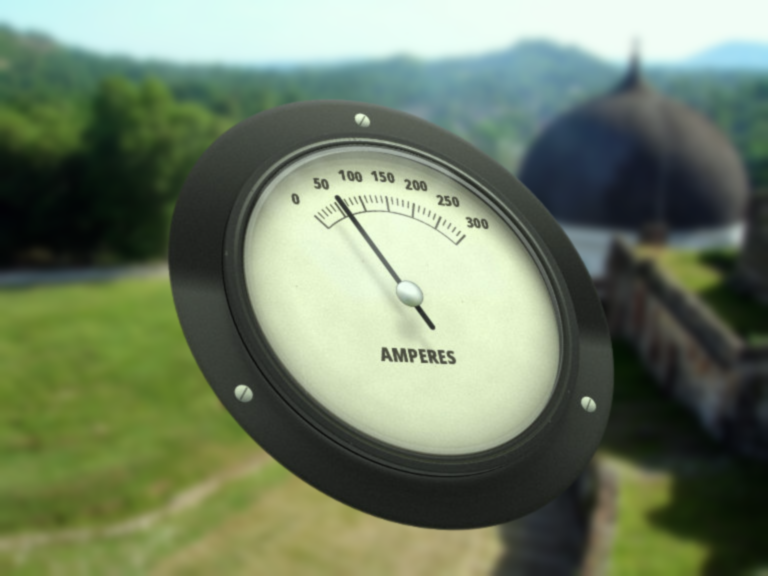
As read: {"value": 50, "unit": "A"}
